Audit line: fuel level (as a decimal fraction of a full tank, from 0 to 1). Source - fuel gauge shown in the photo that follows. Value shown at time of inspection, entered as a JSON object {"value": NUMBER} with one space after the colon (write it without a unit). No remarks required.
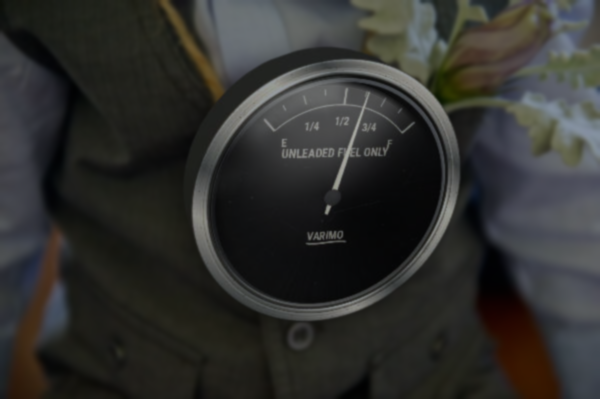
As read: {"value": 0.625}
